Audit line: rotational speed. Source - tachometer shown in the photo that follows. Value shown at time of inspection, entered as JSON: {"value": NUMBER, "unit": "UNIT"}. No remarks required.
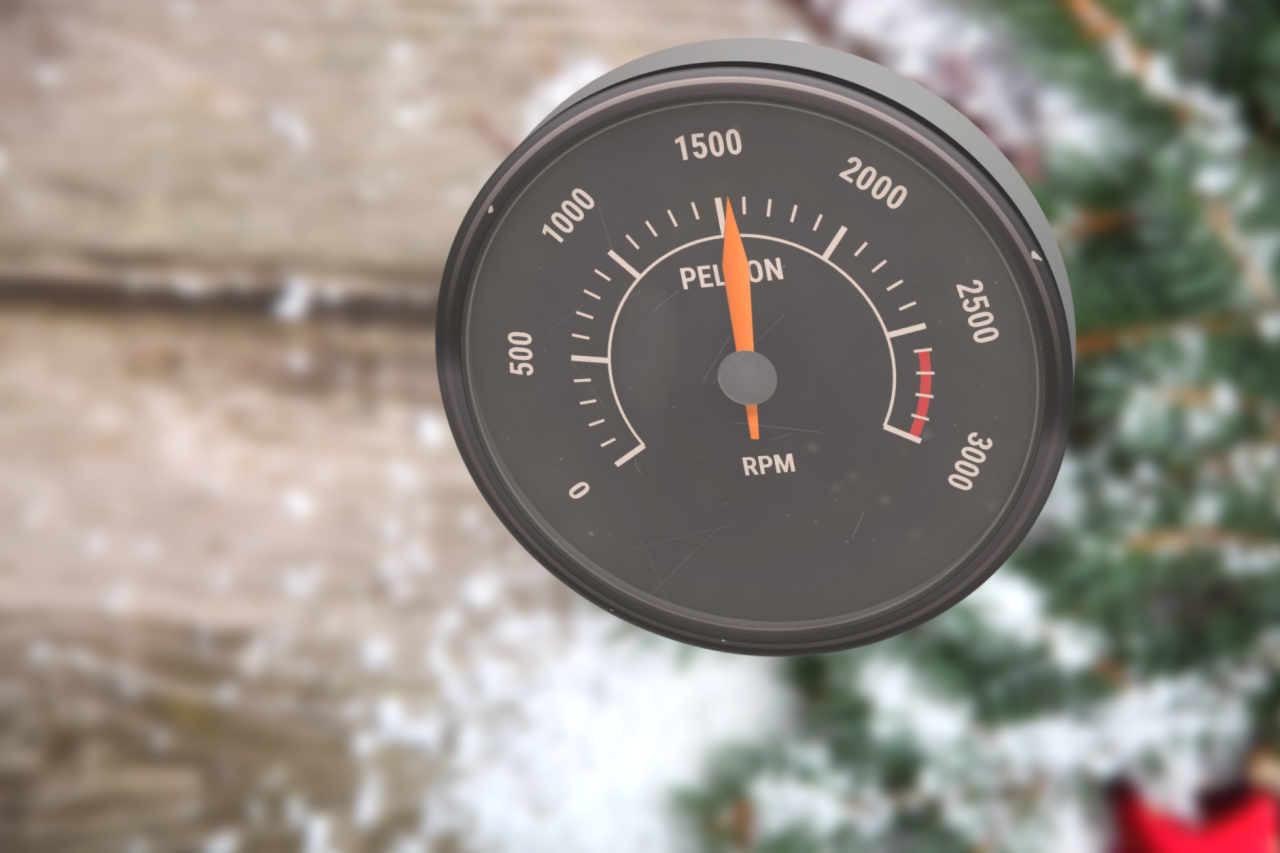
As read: {"value": 1550, "unit": "rpm"}
